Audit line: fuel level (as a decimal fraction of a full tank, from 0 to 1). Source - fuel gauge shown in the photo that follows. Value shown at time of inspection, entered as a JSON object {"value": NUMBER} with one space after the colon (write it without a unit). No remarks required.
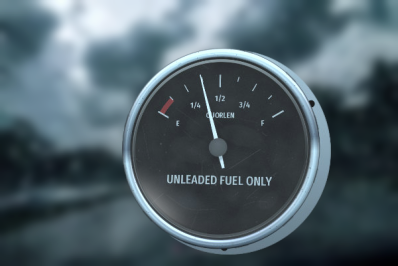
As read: {"value": 0.375}
